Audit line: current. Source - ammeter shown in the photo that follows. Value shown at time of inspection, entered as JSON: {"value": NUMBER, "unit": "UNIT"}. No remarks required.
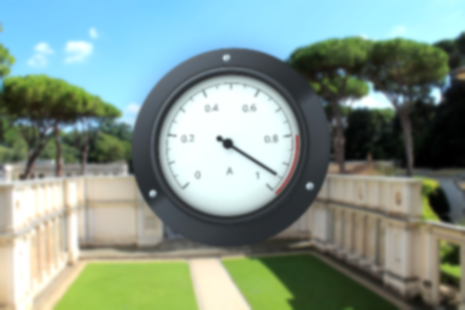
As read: {"value": 0.95, "unit": "A"}
